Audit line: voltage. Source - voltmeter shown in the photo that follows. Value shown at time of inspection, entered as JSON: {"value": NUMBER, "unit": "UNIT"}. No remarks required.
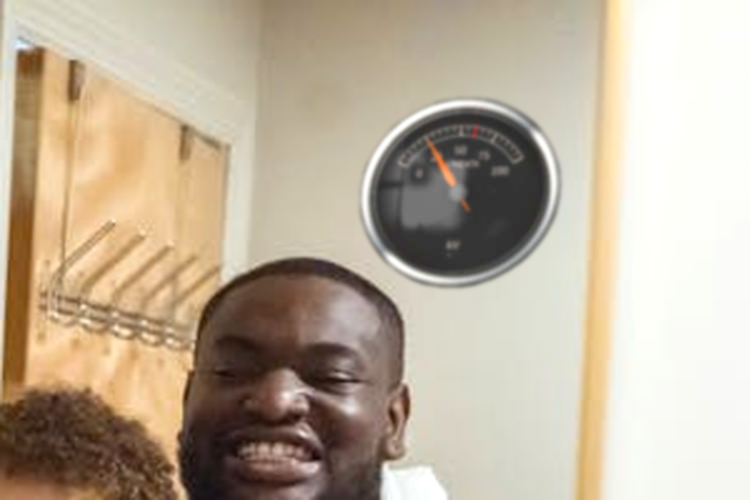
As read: {"value": 25, "unit": "kV"}
